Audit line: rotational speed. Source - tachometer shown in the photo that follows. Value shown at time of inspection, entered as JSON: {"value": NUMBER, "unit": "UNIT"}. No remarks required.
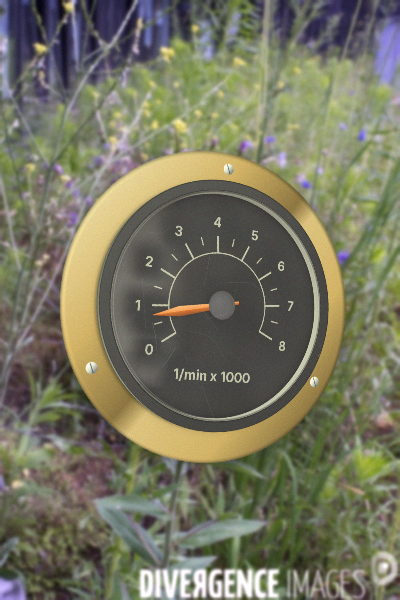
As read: {"value": 750, "unit": "rpm"}
